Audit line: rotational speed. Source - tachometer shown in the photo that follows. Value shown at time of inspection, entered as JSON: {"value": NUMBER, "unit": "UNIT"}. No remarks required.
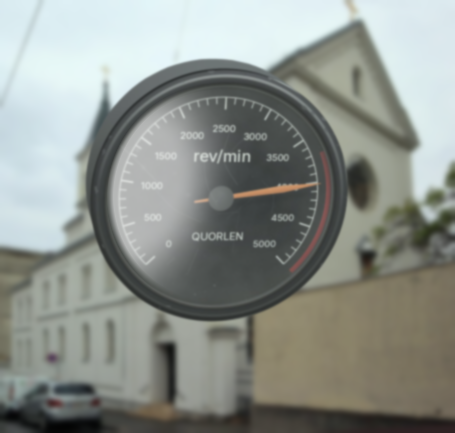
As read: {"value": 4000, "unit": "rpm"}
